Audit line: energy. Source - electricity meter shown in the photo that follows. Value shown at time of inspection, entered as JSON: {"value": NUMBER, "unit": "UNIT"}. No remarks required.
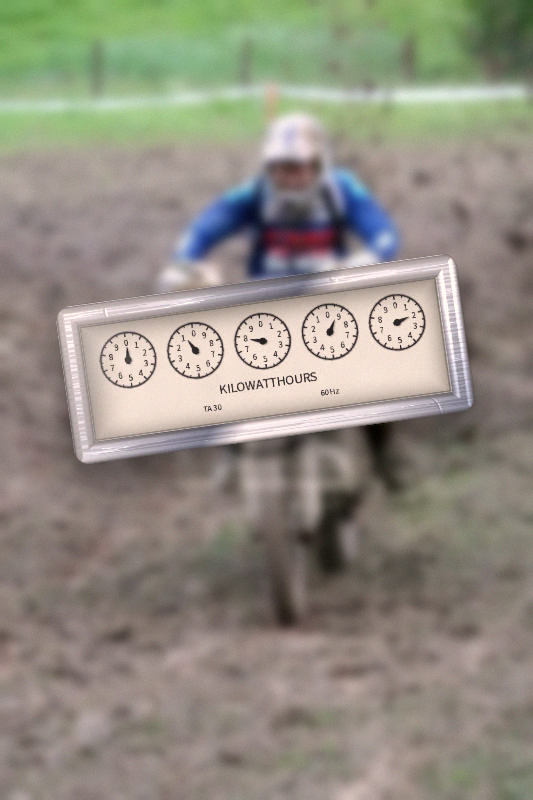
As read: {"value": 792, "unit": "kWh"}
